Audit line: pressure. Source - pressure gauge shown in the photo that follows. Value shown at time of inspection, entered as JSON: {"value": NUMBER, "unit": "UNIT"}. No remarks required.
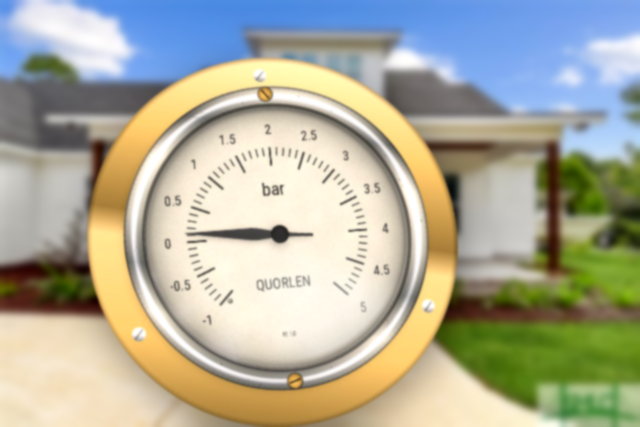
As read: {"value": 0.1, "unit": "bar"}
